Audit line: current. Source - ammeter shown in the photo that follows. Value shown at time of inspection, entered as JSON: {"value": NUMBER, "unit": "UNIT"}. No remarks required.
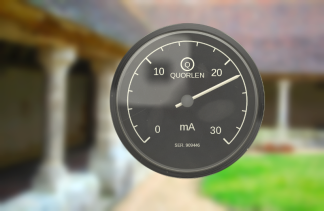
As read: {"value": 22, "unit": "mA"}
